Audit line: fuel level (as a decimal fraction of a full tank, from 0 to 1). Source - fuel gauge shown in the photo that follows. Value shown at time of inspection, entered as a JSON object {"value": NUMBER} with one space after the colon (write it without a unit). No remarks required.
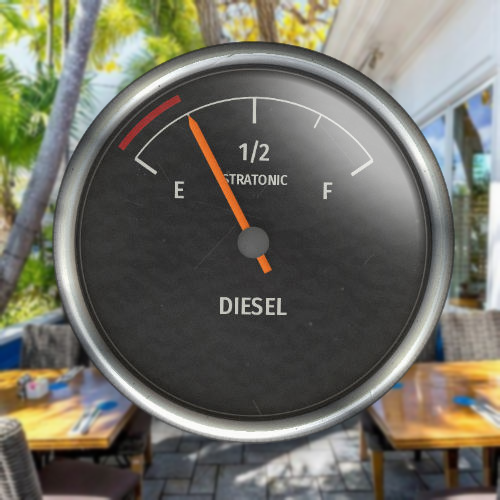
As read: {"value": 0.25}
